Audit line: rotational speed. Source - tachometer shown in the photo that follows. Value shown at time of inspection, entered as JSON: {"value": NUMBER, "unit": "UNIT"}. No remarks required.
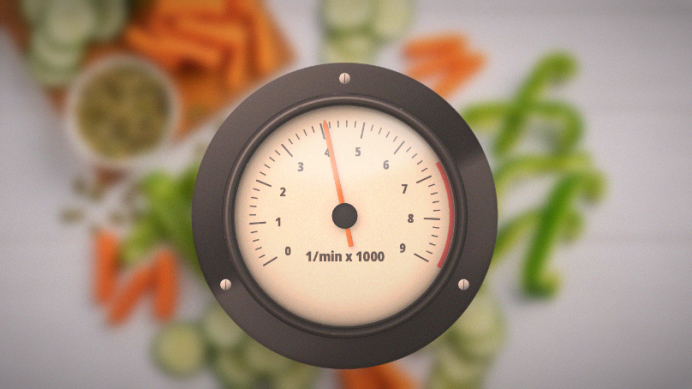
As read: {"value": 4100, "unit": "rpm"}
